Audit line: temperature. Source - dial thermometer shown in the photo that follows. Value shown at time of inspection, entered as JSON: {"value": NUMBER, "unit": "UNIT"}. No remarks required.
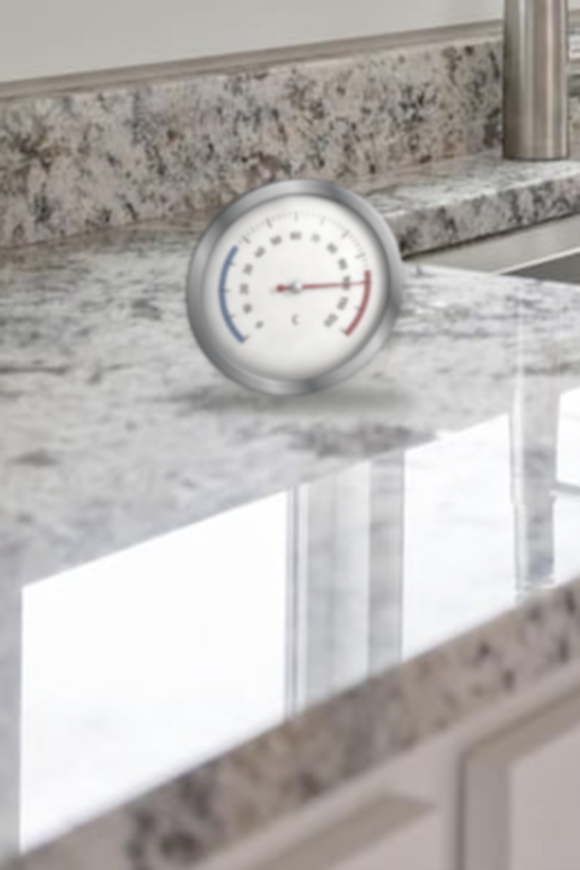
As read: {"value": 100, "unit": "°C"}
